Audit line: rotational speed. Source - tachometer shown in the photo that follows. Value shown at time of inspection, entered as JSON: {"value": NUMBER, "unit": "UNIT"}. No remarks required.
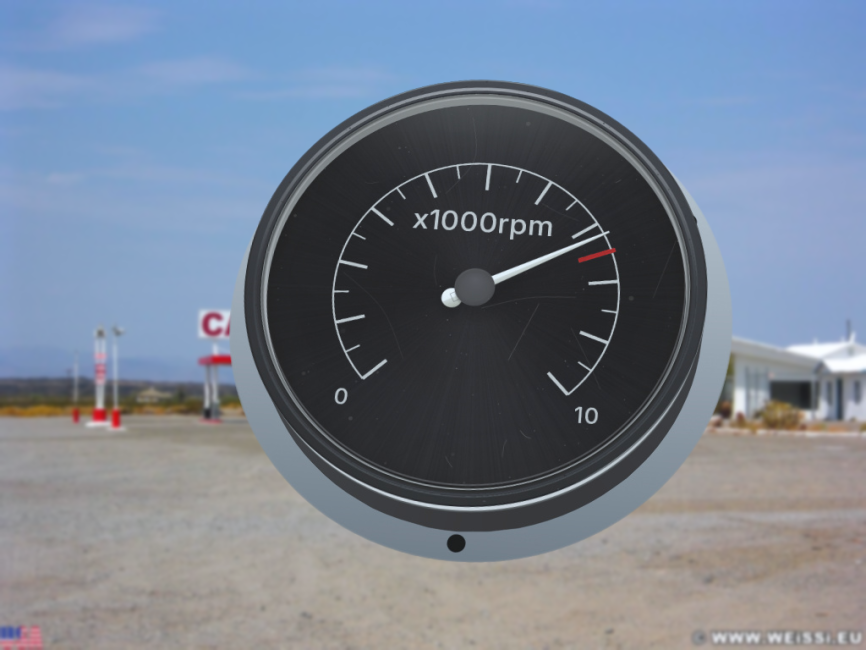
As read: {"value": 7250, "unit": "rpm"}
